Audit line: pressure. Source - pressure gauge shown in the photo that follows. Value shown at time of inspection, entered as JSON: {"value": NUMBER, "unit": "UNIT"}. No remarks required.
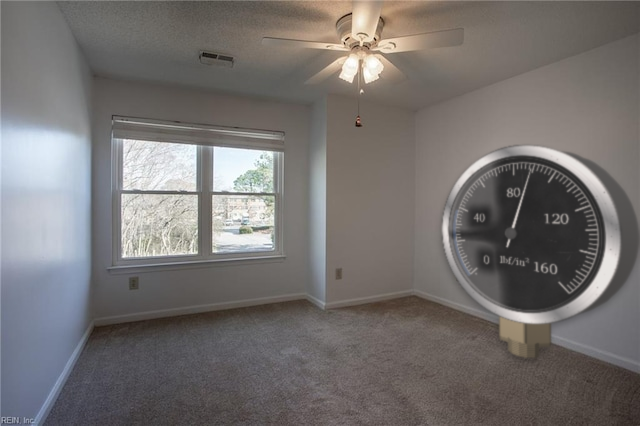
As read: {"value": 90, "unit": "psi"}
